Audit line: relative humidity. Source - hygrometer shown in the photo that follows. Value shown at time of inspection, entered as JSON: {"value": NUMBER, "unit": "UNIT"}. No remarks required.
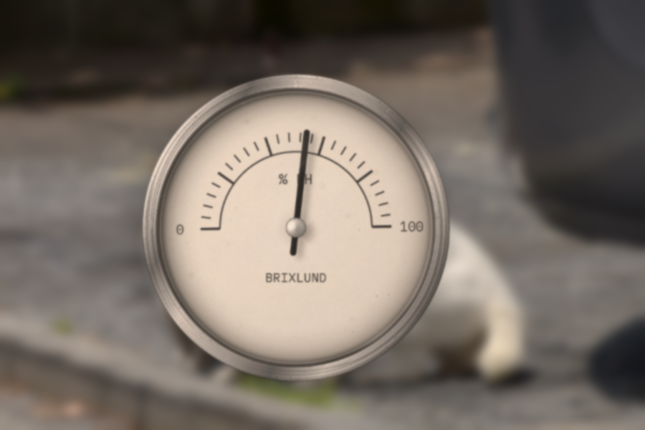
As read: {"value": 54, "unit": "%"}
